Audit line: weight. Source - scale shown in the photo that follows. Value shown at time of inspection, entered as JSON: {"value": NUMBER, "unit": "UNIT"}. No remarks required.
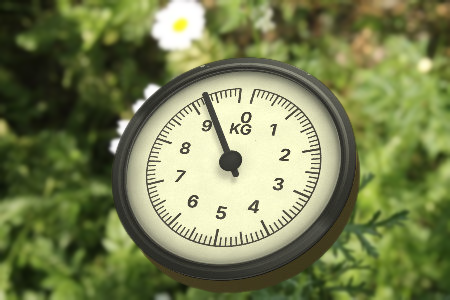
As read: {"value": 9.3, "unit": "kg"}
